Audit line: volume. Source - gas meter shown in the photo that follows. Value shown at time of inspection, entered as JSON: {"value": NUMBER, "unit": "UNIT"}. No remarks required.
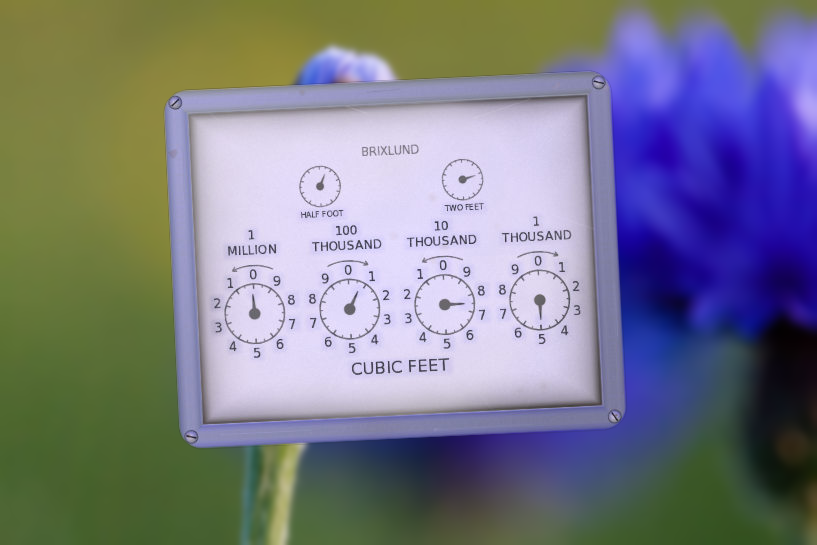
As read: {"value": 7500, "unit": "ft³"}
